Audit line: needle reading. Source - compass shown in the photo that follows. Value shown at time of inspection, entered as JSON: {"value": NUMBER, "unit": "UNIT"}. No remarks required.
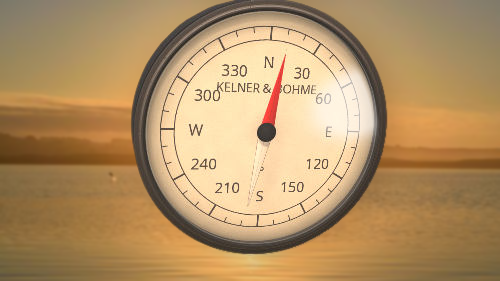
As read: {"value": 10, "unit": "°"}
